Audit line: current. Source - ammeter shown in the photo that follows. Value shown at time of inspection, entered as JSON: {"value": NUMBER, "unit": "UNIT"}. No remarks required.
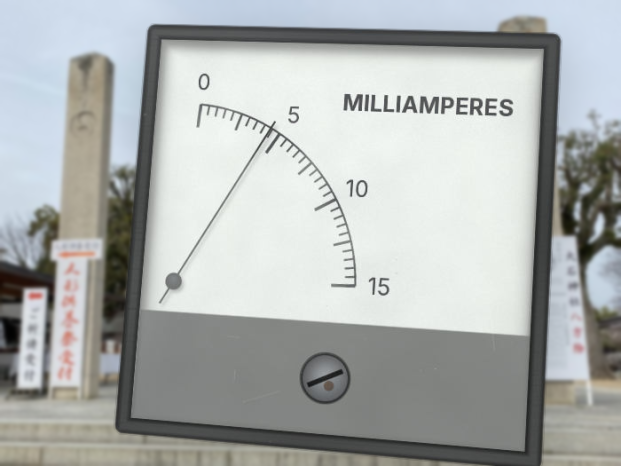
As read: {"value": 4.5, "unit": "mA"}
